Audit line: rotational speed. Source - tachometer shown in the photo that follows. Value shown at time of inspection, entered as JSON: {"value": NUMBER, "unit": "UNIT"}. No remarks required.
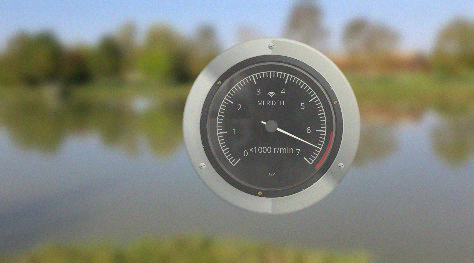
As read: {"value": 6500, "unit": "rpm"}
